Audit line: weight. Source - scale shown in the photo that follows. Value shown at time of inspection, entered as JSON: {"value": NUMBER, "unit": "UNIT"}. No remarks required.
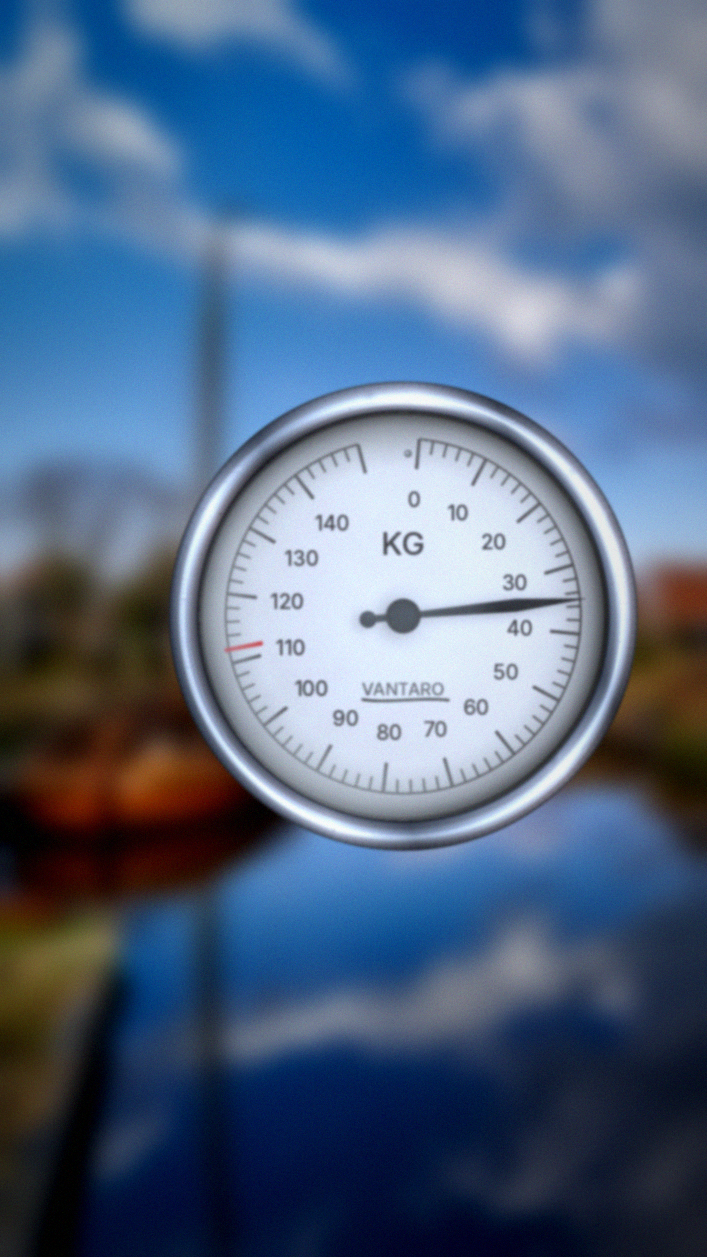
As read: {"value": 35, "unit": "kg"}
